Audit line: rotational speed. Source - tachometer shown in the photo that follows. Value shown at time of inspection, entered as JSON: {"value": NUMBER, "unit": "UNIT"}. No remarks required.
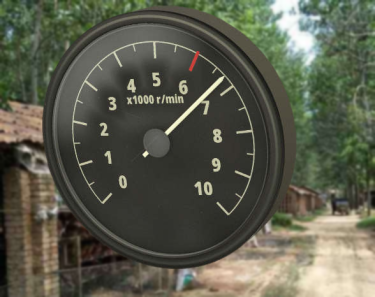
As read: {"value": 6750, "unit": "rpm"}
